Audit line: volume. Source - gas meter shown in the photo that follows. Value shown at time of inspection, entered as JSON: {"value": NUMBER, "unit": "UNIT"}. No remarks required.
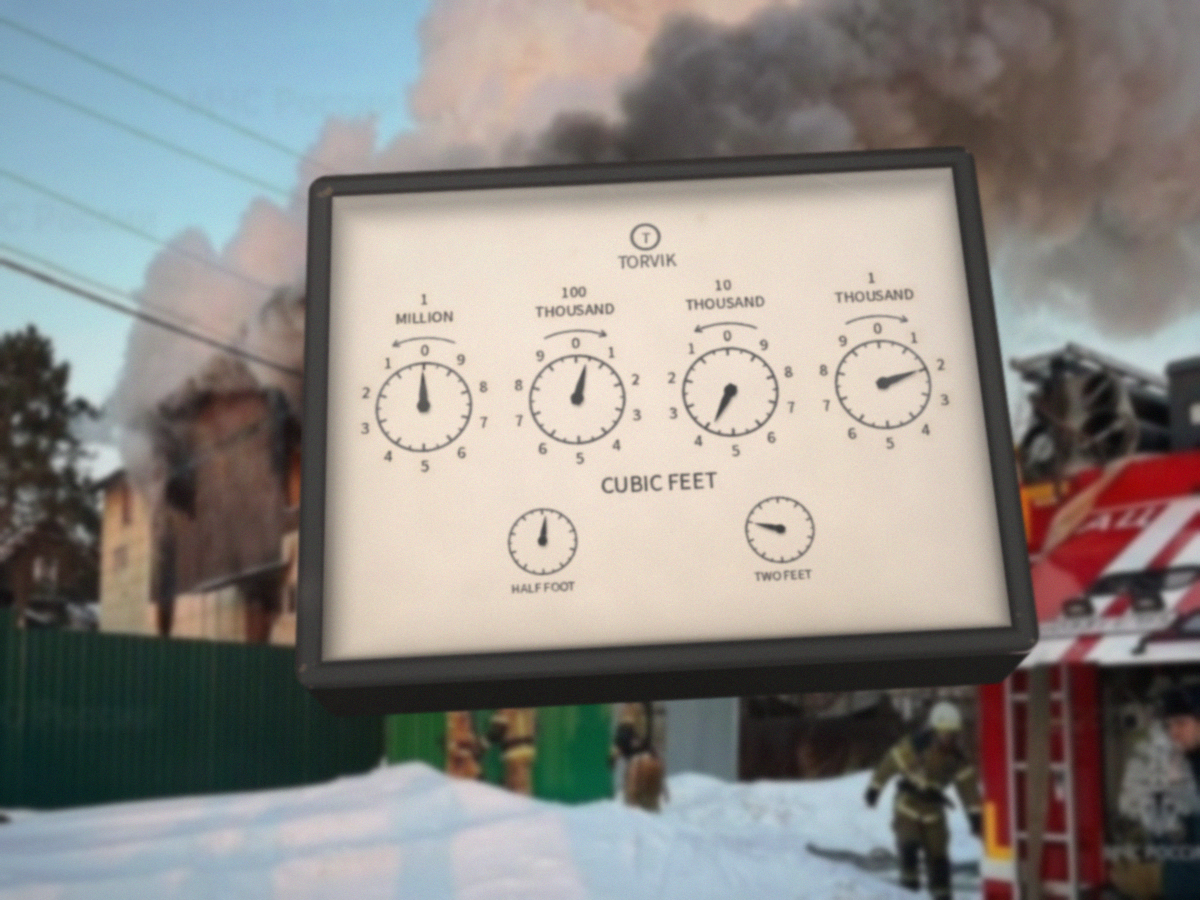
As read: {"value": 4200, "unit": "ft³"}
